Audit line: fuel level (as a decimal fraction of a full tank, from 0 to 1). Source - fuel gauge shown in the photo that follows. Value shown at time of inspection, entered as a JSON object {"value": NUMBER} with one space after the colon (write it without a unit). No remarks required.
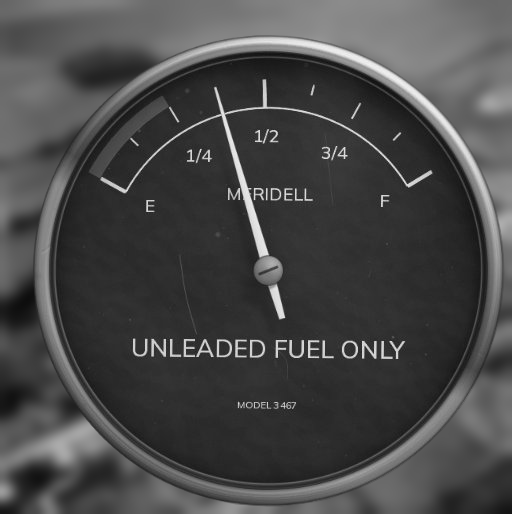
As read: {"value": 0.375}
